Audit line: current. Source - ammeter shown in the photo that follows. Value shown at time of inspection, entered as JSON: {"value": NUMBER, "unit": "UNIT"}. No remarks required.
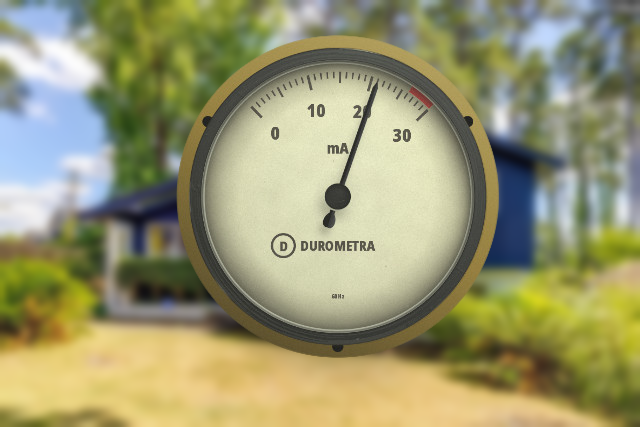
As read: {"value": 21, "unit": "mA"}
